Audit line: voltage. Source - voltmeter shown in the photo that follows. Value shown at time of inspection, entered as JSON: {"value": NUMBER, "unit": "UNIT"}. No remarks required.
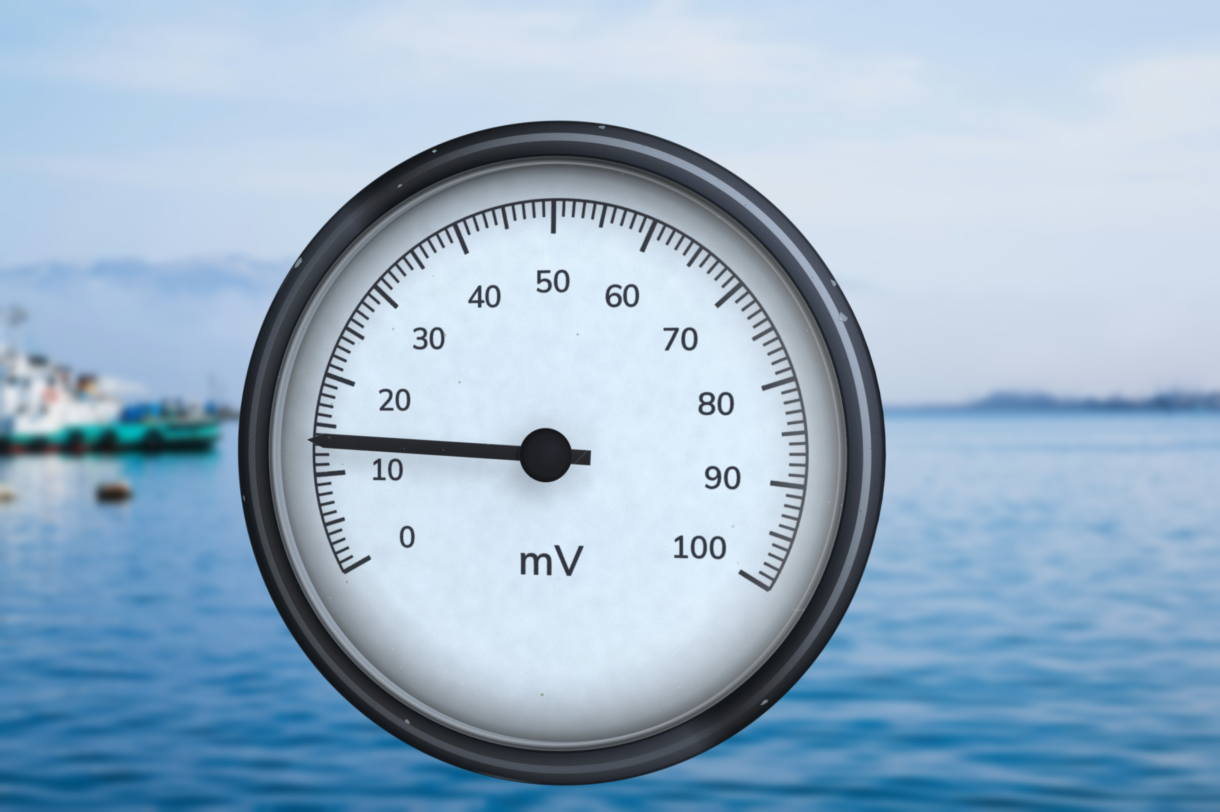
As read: {"value": 13.5, "unit": "mV"}
